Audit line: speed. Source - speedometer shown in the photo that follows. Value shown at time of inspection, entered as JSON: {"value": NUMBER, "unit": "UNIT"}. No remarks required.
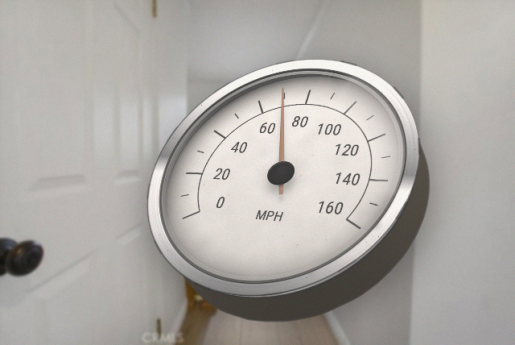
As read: {"value": 70, "unit": "mph"}
